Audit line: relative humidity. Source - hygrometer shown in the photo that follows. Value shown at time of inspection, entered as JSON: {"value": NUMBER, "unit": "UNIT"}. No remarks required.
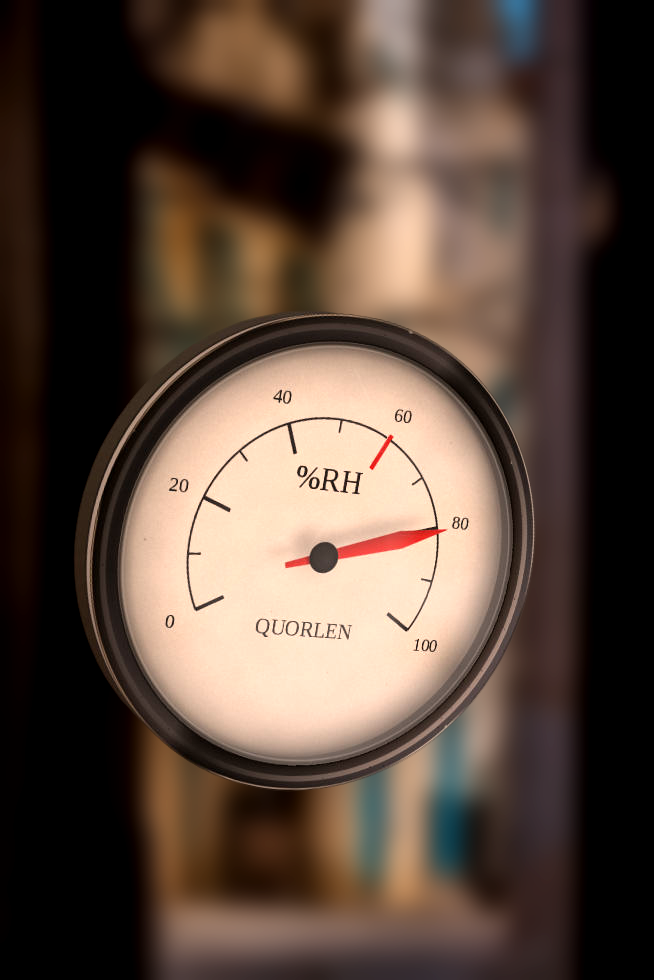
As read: {"value": 80, "unit": "%"}
